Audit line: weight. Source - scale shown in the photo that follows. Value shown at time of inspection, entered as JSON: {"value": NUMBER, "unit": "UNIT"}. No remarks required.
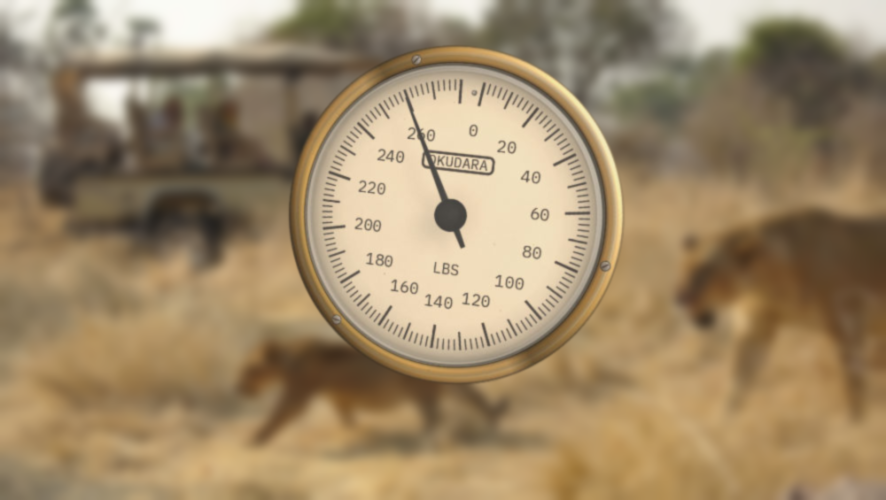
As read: {"value": 260, "unit": "lb"}
